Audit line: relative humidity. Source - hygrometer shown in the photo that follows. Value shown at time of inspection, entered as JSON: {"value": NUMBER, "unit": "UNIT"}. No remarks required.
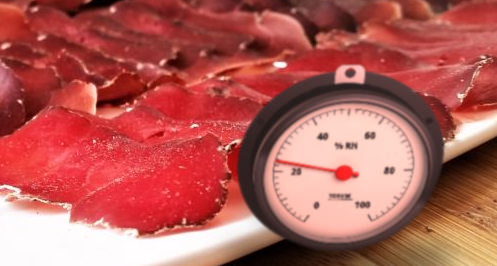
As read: {"value": 24, "unit": "%"}
